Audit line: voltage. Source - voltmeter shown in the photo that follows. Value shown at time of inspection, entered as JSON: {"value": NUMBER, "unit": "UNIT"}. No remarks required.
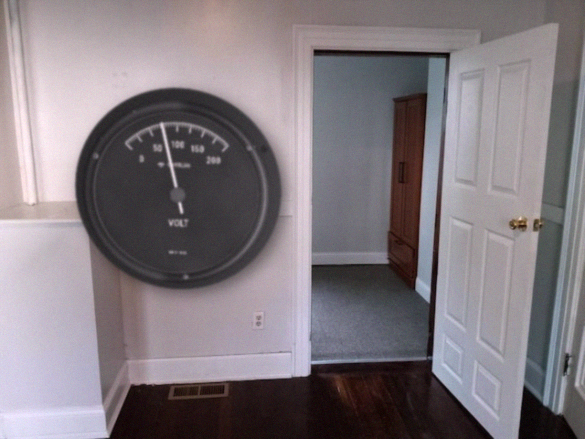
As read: {"value": 75, "unit": "V"}
